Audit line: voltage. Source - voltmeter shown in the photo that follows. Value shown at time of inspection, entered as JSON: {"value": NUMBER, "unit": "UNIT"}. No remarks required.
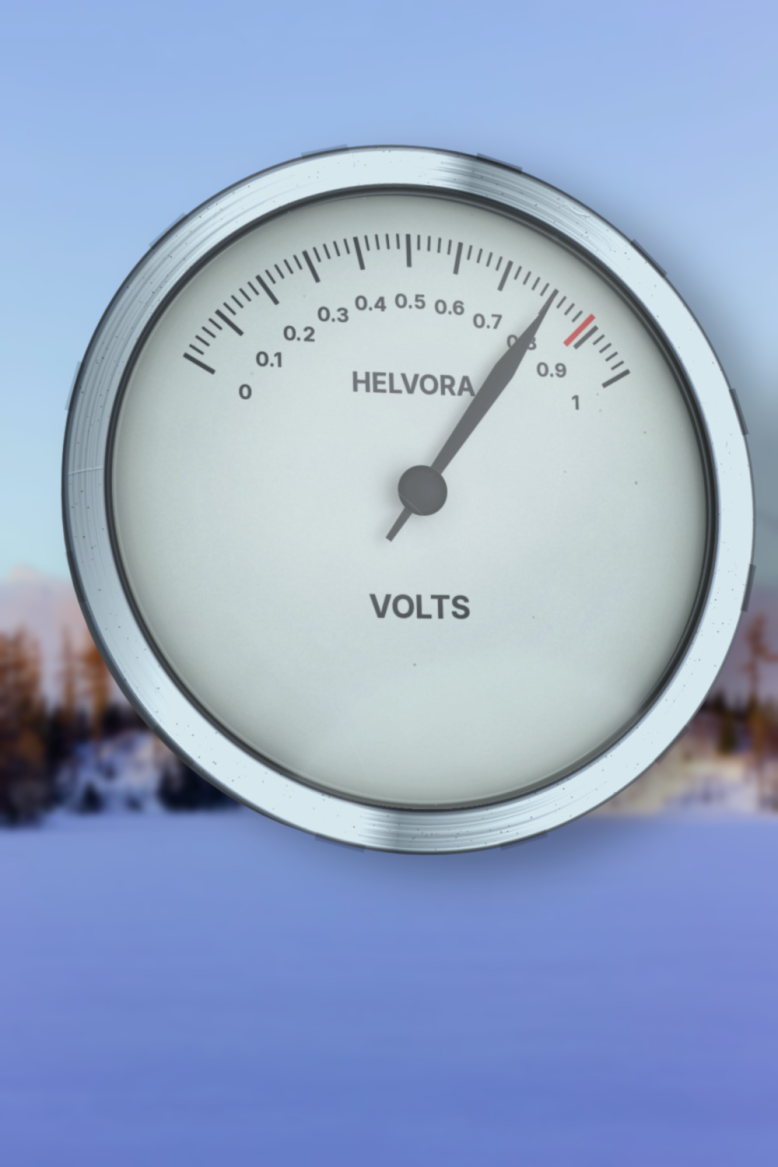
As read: {"value": 0.8, "unit": "V"}
